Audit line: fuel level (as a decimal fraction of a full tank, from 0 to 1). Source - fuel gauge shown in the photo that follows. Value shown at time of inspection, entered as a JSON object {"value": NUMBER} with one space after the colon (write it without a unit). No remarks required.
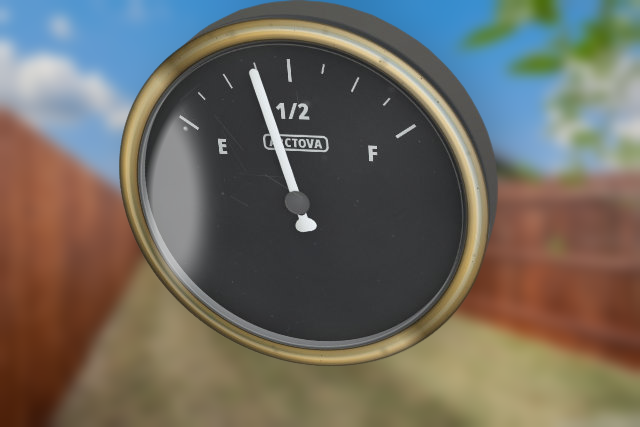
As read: {"value": 0.375}
